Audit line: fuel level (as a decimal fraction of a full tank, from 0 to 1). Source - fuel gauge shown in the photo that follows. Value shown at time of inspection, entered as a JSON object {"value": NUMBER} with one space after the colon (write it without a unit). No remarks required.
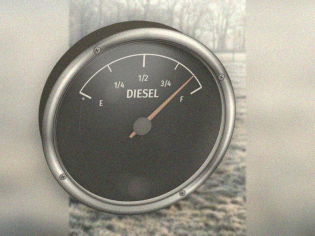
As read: {"value": 0.875}
